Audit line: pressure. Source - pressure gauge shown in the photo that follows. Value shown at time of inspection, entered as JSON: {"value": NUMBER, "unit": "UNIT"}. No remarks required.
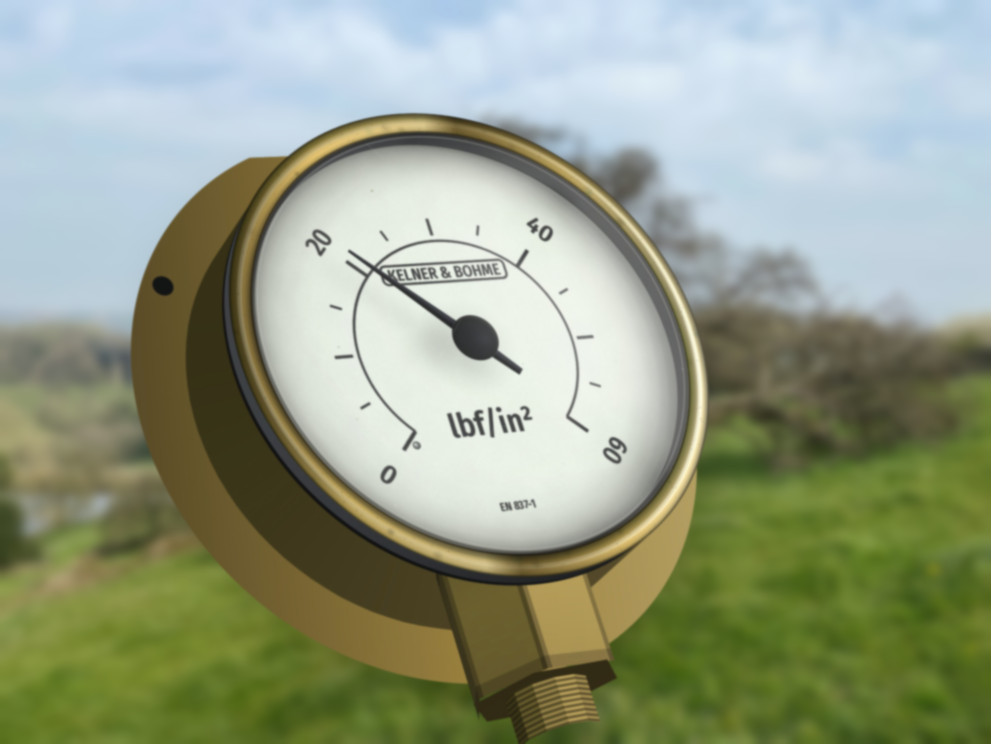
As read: {"value": 20, "unit": "psi"}
